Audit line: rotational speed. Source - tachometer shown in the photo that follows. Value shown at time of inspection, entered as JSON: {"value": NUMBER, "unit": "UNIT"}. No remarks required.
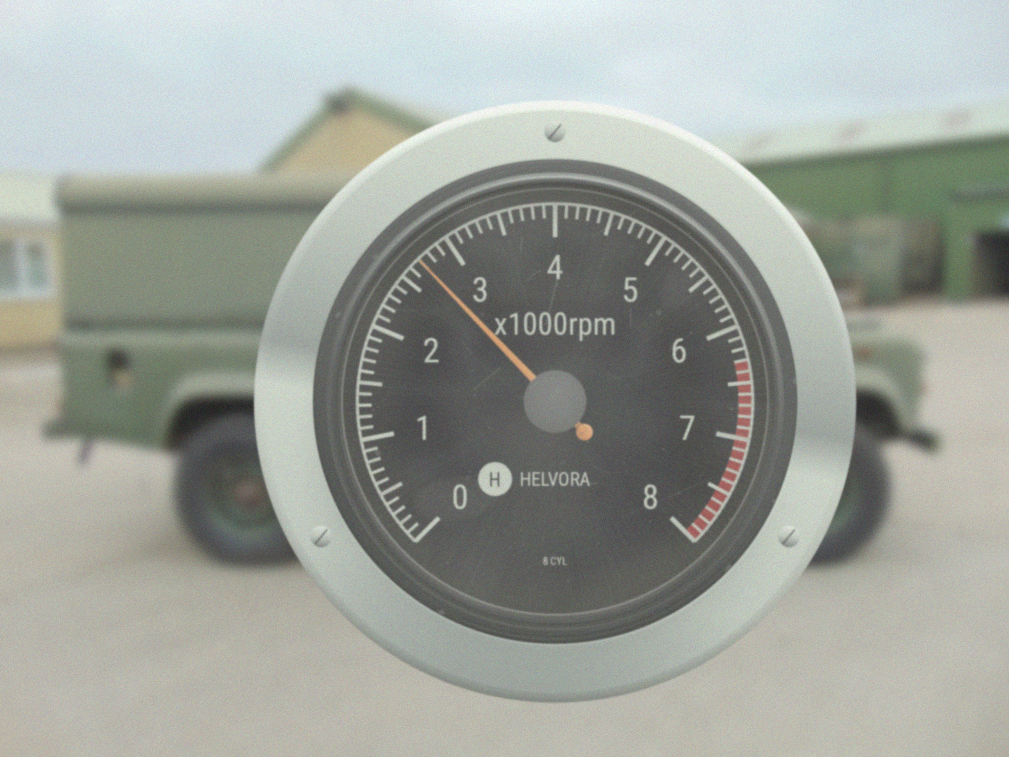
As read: {"value": 2700, "unit": "rpm"}
